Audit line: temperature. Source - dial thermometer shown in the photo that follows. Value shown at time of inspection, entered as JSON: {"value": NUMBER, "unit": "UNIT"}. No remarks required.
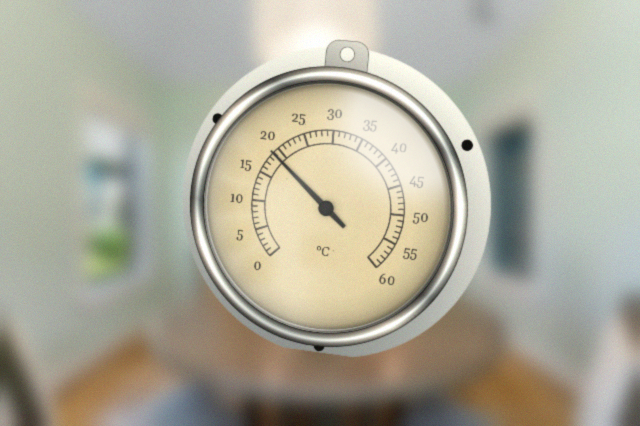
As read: {"value": 19, "unit": "°C"}
